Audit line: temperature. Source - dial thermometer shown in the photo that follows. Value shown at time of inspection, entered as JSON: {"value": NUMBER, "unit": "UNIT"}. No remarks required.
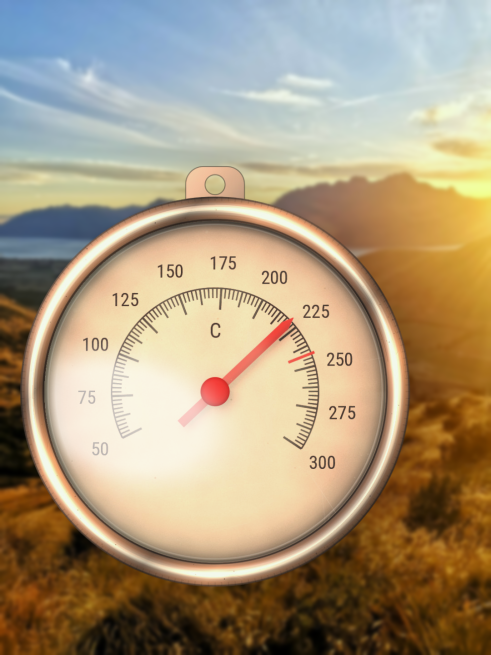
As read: {"value": 220, "unit": "°C"}
